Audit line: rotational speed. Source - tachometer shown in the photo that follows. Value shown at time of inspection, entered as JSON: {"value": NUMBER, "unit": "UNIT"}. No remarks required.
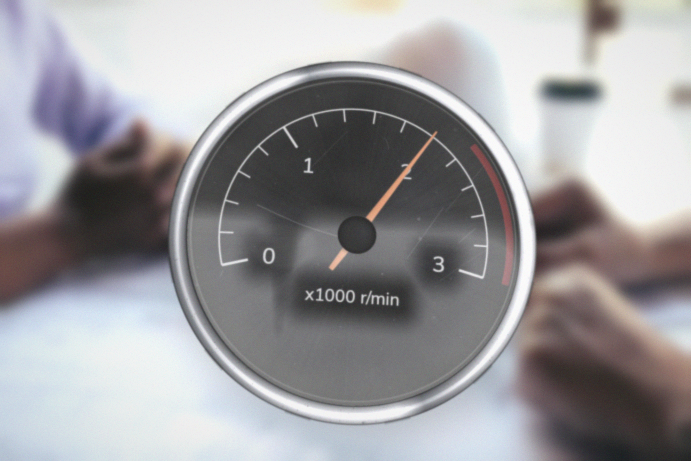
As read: {"value": 2000, "unit": "rpm"}
